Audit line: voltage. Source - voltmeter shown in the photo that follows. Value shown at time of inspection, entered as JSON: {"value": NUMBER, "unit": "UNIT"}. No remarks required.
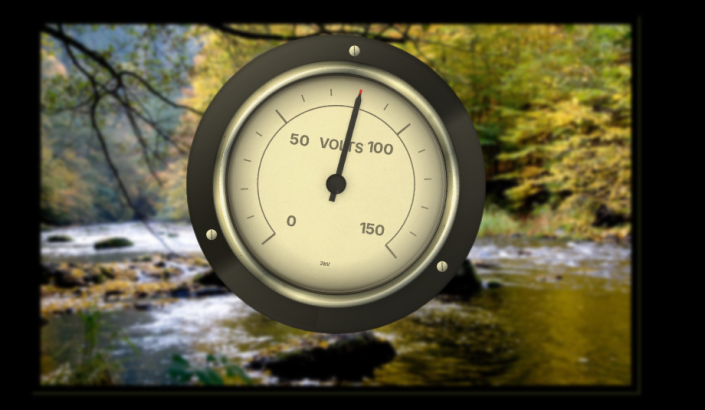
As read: {"value": 80, "unit": "V"}
